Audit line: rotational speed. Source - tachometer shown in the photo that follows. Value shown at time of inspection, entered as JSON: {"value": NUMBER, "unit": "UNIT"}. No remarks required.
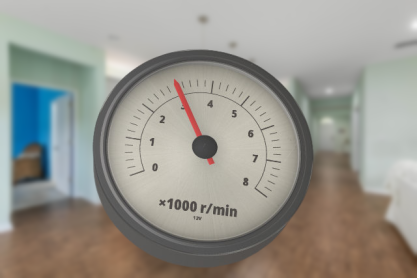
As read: {"value": 3000, "unit": "rpm"}
